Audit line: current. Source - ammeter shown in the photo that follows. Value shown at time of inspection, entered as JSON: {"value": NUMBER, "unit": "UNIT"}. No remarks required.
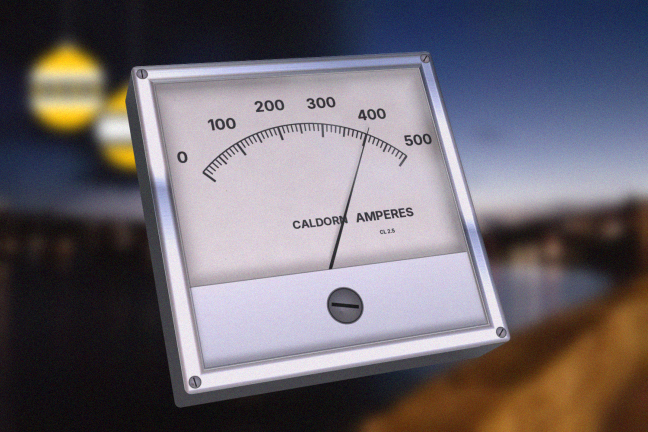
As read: {"value": 400, "unit": "A"}
